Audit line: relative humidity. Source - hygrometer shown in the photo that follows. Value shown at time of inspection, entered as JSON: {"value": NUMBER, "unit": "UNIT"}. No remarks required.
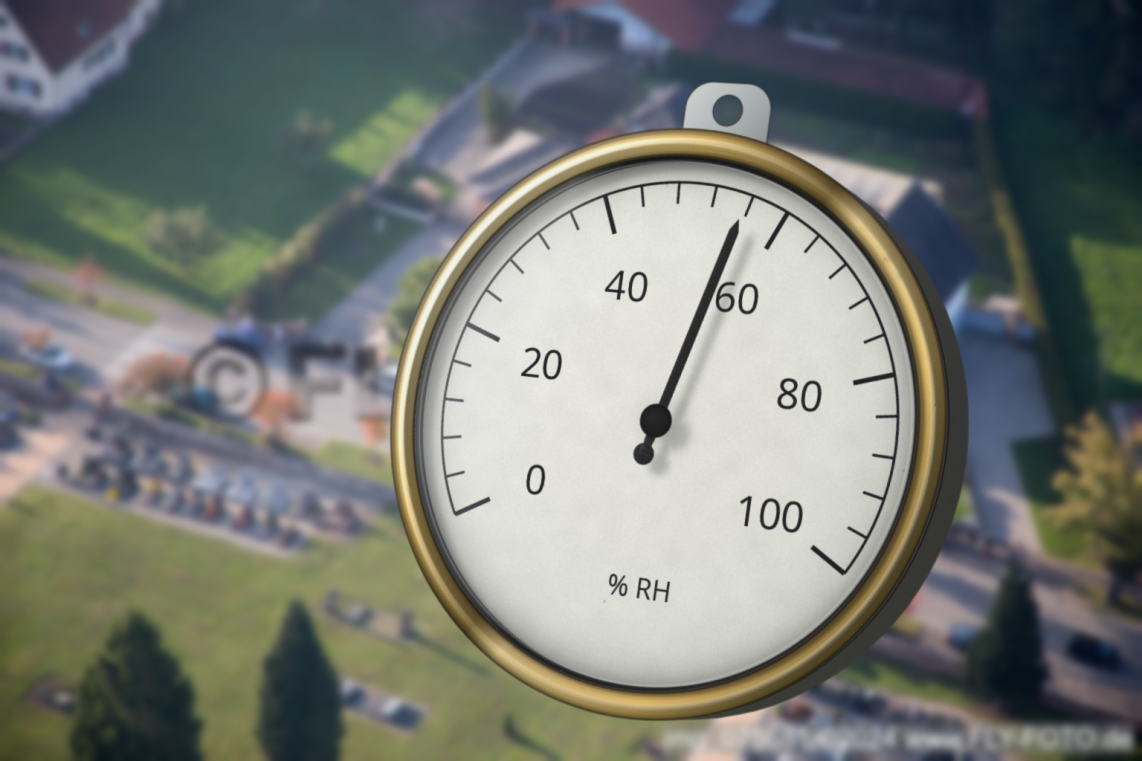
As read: {"value": 56, "unit": "%"}
